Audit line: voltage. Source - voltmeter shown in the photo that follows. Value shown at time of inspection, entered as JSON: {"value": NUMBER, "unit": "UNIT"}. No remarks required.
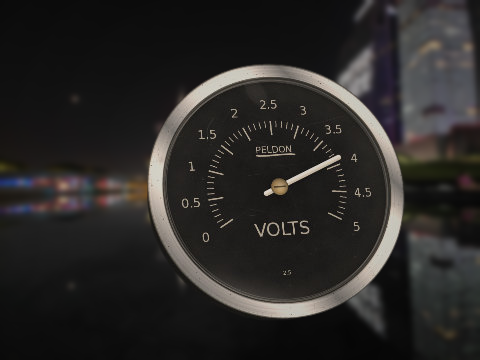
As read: {"value": 3.9, "unit": "V"}
